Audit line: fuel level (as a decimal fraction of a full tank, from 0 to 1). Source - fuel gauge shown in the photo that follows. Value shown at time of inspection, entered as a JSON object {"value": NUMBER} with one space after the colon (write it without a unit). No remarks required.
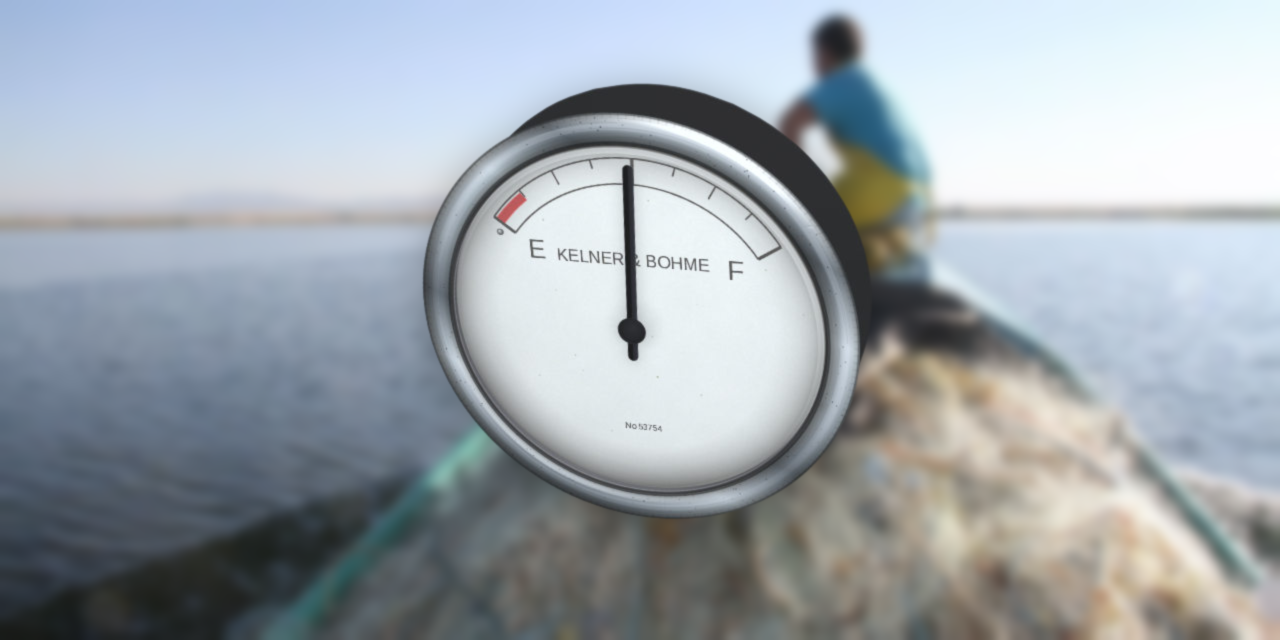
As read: {"value": 0.5}
